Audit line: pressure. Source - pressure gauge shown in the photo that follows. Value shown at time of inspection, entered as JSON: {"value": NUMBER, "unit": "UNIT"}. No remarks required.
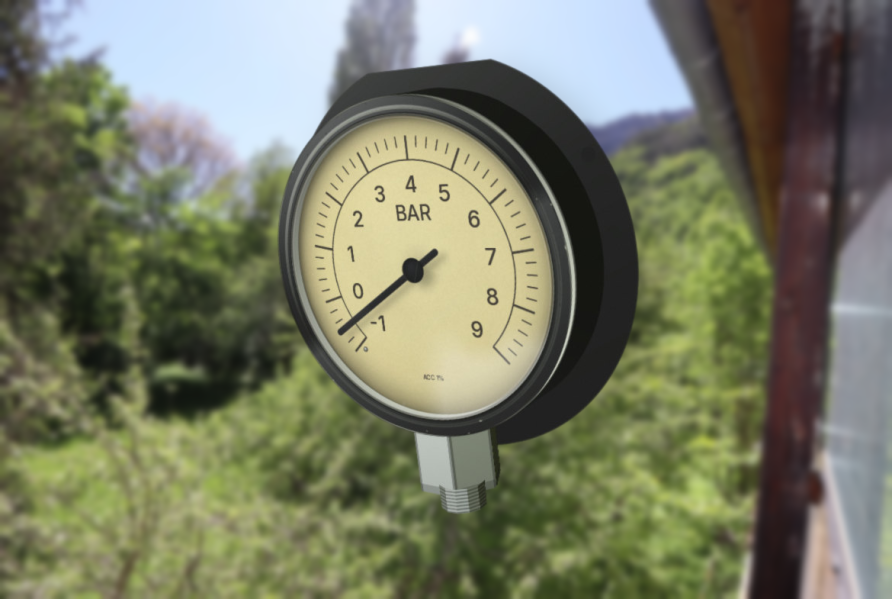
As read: {"value": -0.6, "unit": "bar"}
